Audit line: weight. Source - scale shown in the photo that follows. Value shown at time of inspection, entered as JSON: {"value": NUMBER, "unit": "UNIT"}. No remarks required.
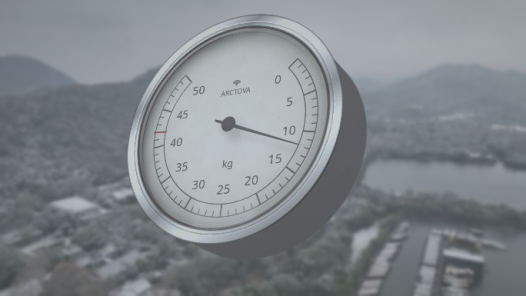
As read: {"value": 12, "unit": "kg"}
